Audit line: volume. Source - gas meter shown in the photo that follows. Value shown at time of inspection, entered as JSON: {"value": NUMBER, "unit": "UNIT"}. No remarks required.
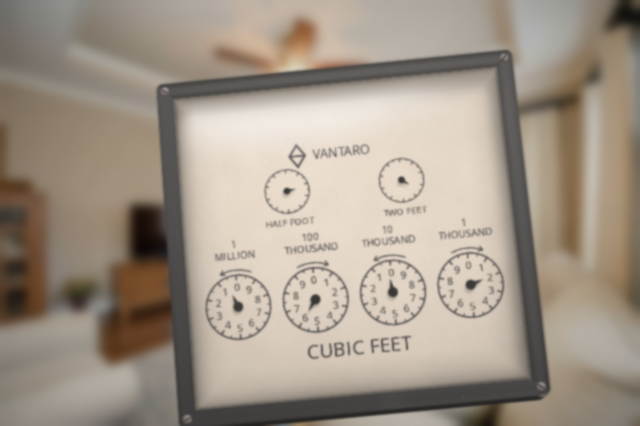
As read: {"value": 60200, "unit": "ft³"}
